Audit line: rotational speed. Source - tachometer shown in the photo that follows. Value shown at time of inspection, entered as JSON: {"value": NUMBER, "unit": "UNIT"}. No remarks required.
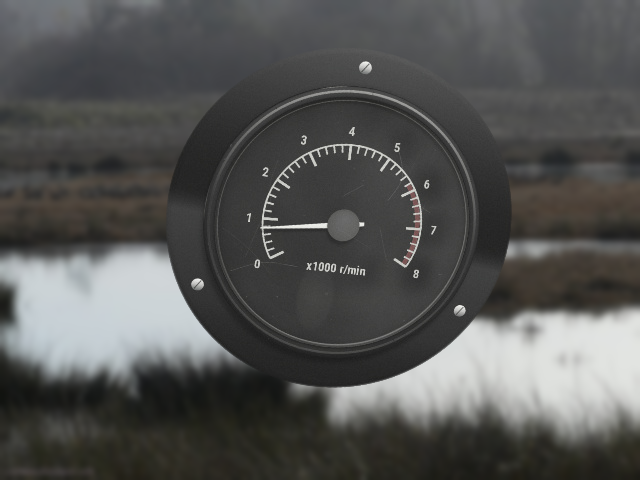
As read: {"value": 800, "unit": "rpm"}
